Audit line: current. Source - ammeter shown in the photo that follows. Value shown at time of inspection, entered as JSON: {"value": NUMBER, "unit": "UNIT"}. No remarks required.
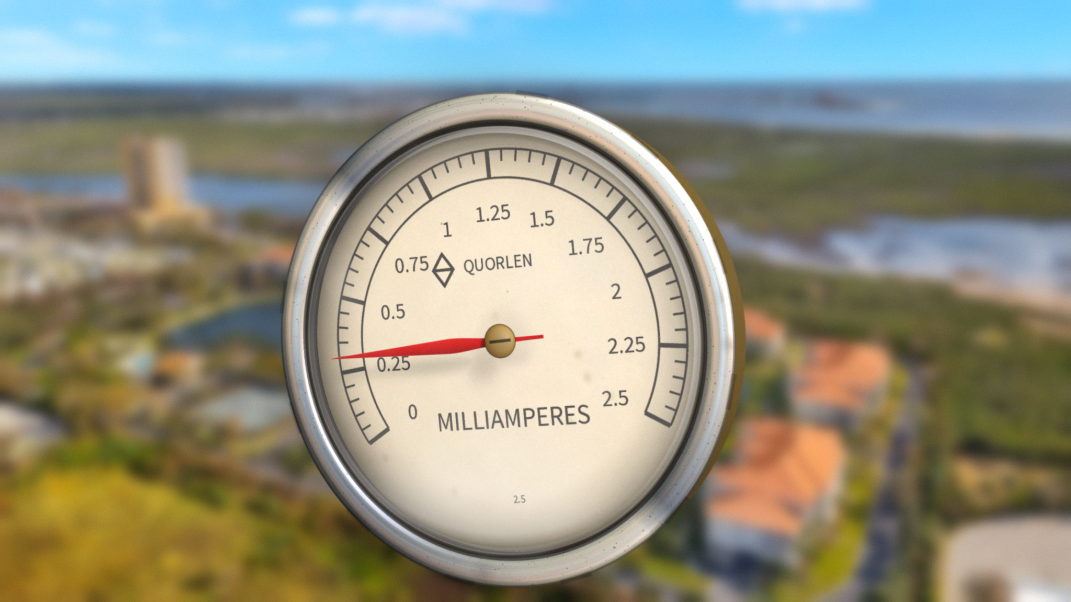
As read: {"value": 0.3, "unit": "mA"}
